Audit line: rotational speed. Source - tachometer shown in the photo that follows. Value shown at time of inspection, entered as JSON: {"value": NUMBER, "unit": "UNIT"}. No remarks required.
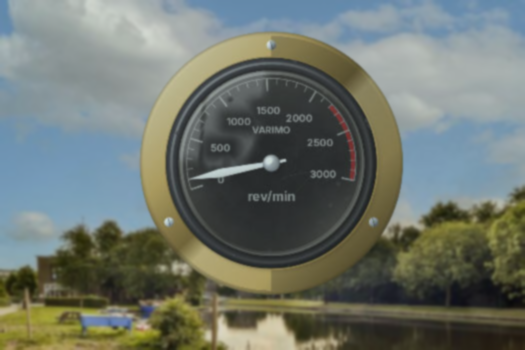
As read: {"value": 100, "unit": "rpm"}
